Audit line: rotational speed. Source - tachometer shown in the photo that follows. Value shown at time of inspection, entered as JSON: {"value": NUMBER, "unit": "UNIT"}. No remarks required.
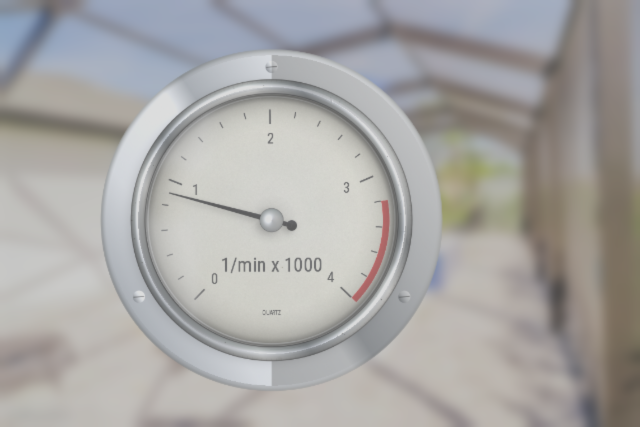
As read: {"value": 900, "unit": "rpm"}
